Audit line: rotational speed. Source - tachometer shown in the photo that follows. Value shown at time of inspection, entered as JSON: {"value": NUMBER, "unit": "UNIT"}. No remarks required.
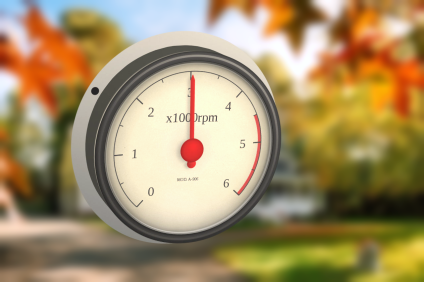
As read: {"value": 3000, "unit": "rpm"}
